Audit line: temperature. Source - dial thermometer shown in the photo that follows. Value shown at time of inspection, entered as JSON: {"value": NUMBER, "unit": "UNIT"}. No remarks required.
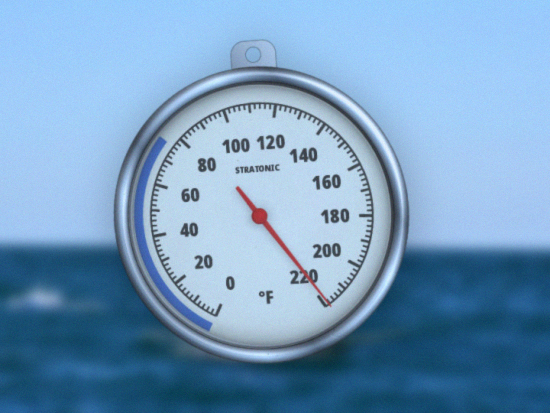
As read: {"value": 218, "unit": "°F"}
